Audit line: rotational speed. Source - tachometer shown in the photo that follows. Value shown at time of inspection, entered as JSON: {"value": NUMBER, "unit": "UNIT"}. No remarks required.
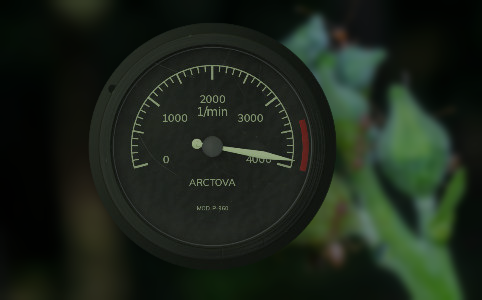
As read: {"value": 3900, "unit": "rpm"}
